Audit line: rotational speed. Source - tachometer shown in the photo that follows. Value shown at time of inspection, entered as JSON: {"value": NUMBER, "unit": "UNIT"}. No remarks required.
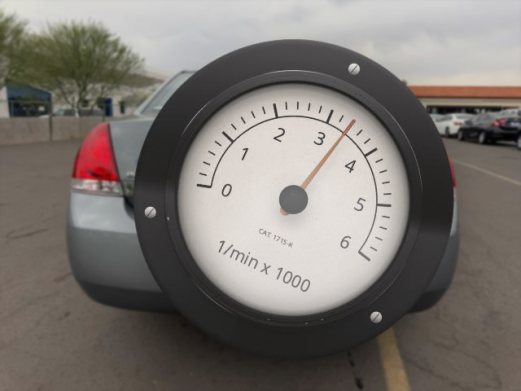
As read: {"value": 3400, "unit": "rpm"}
